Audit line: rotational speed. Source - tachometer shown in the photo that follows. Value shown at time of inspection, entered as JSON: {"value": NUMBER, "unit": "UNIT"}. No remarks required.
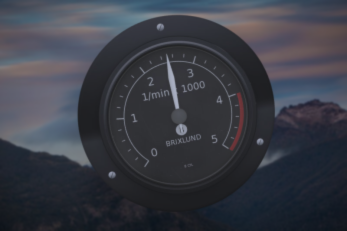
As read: {"value": 2500, "unit": "rpm"}
